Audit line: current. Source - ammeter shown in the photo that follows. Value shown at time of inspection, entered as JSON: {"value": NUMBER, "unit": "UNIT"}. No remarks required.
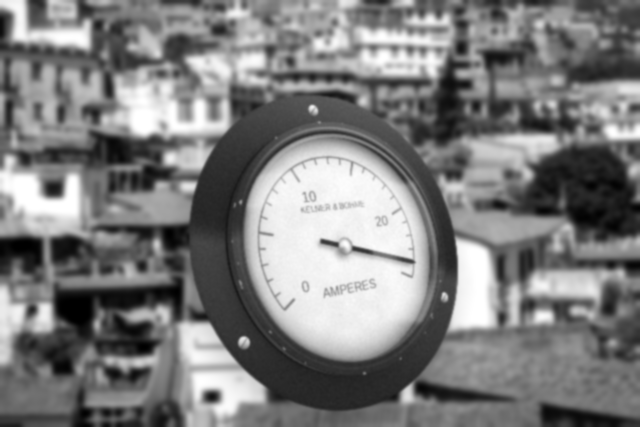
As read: {"value": 24, "unit": "A"}
